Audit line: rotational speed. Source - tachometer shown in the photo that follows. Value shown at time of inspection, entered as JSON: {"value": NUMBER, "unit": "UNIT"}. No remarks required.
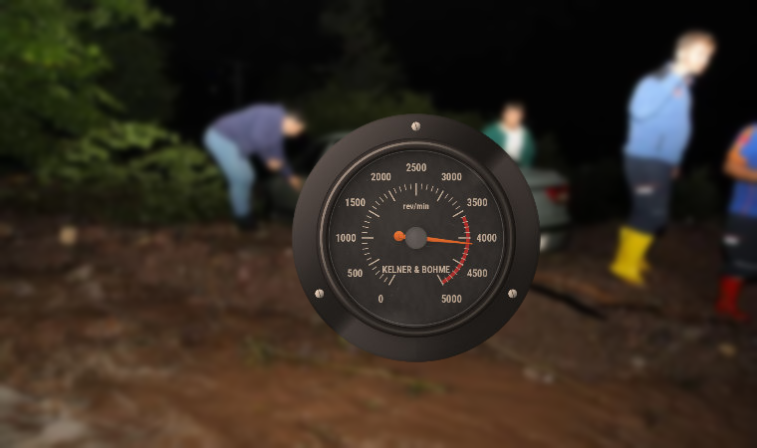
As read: {"value": 4100, "unit": "rpm"}
